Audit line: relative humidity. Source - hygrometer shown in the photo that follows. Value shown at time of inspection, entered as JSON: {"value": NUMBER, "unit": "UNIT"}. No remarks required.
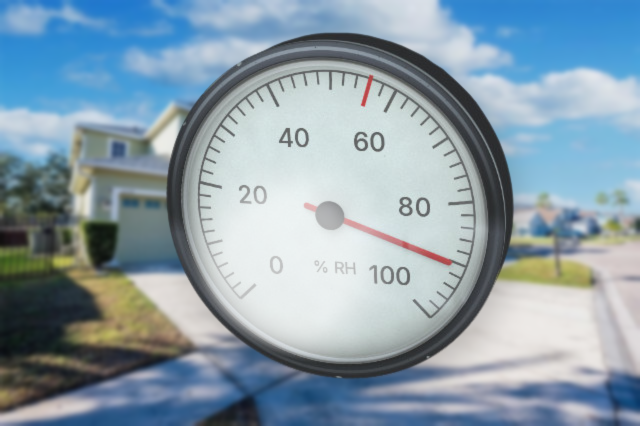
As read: {"value": 90, "unit": "%"}
